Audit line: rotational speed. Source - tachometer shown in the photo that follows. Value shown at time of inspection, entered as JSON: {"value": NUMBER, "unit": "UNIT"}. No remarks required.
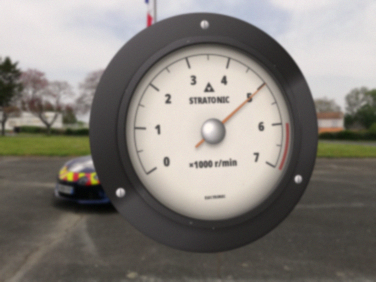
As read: {"value": 5000, "unit": "rpm"}
